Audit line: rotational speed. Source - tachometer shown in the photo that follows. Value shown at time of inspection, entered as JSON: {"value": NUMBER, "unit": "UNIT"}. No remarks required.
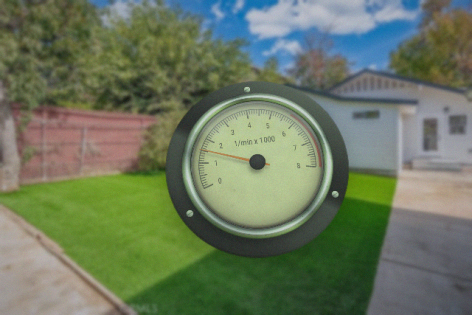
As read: {"value": 1500, "unit": "rpm"}
